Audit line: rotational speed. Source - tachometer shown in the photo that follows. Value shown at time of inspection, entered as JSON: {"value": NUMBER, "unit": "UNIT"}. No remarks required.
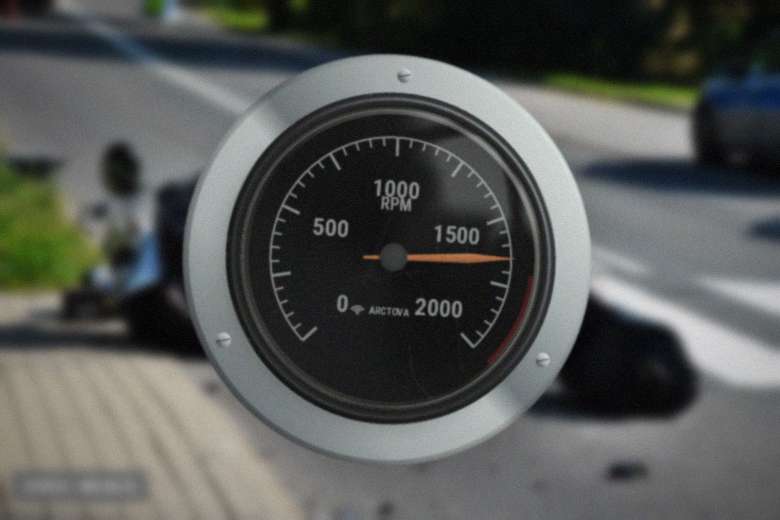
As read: {"value": 1650, "unit": "rpm"}
